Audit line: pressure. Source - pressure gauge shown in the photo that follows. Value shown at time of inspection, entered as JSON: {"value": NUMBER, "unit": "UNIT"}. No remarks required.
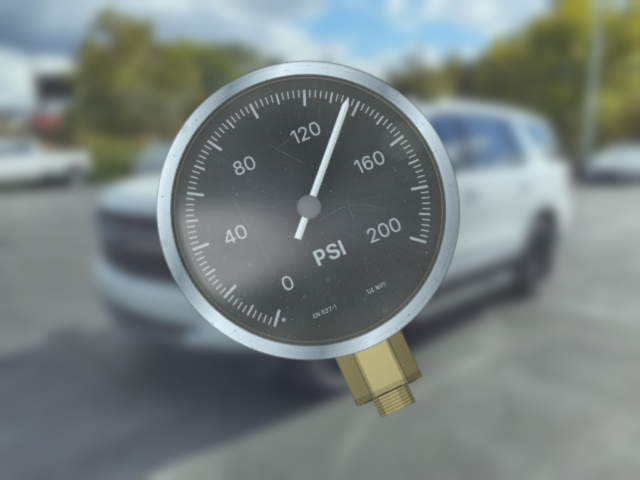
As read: {"value": 136, "unit": "psi"}
